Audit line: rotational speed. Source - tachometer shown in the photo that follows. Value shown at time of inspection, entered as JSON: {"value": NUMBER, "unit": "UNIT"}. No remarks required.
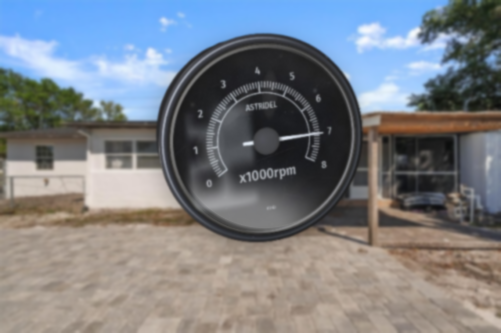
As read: {"value": 7000, "unit": "rpm"}
